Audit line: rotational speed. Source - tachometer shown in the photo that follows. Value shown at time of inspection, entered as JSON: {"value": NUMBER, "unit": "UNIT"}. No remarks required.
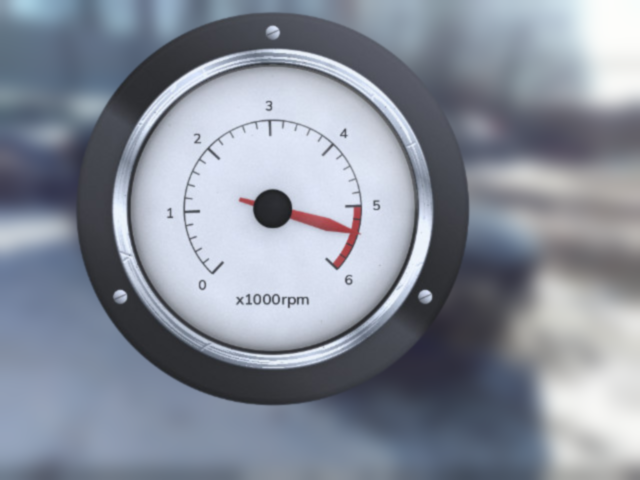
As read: {"value": 5400, "unit": "rpm"}
